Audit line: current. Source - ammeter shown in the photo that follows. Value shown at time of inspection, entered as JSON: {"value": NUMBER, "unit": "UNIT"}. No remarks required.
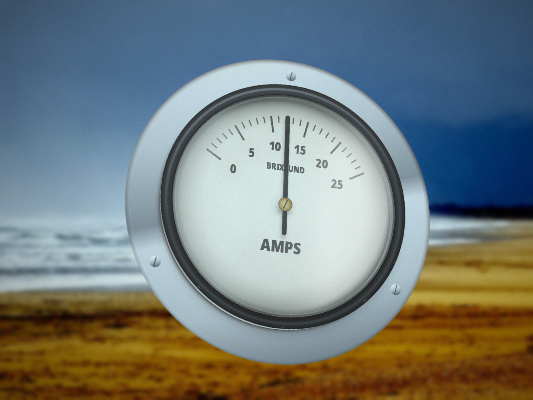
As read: {"value": 12, "unit": "A"}
